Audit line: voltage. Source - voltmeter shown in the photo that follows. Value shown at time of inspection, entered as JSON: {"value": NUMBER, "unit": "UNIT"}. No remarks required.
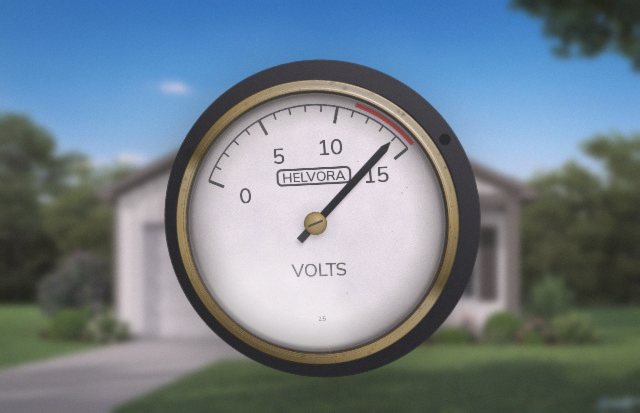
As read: {"value": 14, "unit": "V"}
